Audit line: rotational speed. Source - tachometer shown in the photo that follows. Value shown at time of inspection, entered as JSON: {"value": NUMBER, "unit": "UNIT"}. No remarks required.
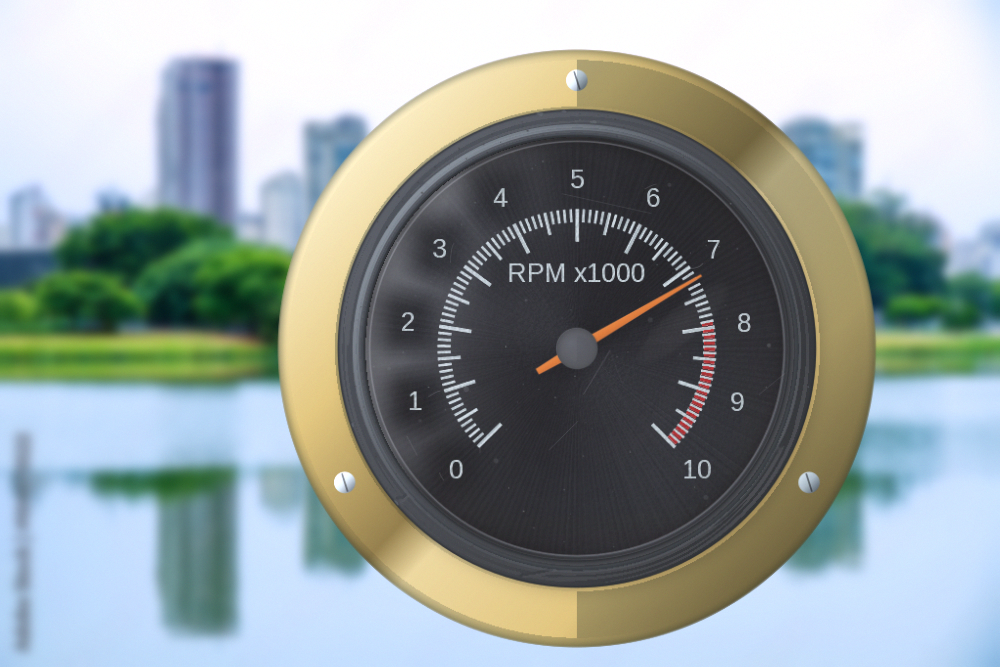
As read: {"value": 7200, "unit": "rpm"}
